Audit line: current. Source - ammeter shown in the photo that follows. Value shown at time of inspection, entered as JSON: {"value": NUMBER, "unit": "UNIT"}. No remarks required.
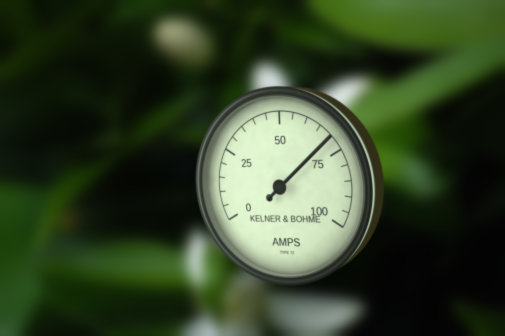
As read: {"value": 70, "unit": "A"}
